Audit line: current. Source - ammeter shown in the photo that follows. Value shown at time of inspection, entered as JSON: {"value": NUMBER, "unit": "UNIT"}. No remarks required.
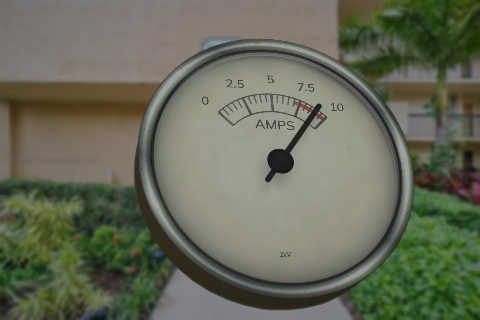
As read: {"value": 9, "unit": "A"}
